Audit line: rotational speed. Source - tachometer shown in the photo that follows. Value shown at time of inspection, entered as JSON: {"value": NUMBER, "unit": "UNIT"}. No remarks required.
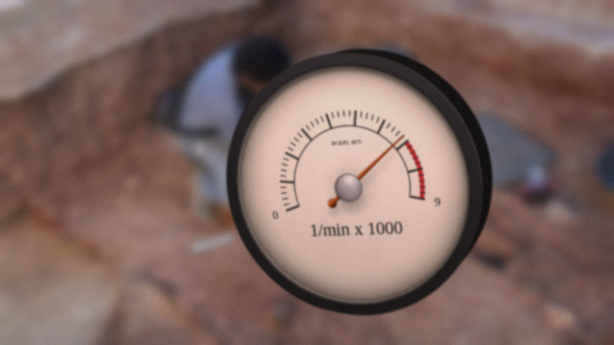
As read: {"value": 6800, "unit": "rpm"}
